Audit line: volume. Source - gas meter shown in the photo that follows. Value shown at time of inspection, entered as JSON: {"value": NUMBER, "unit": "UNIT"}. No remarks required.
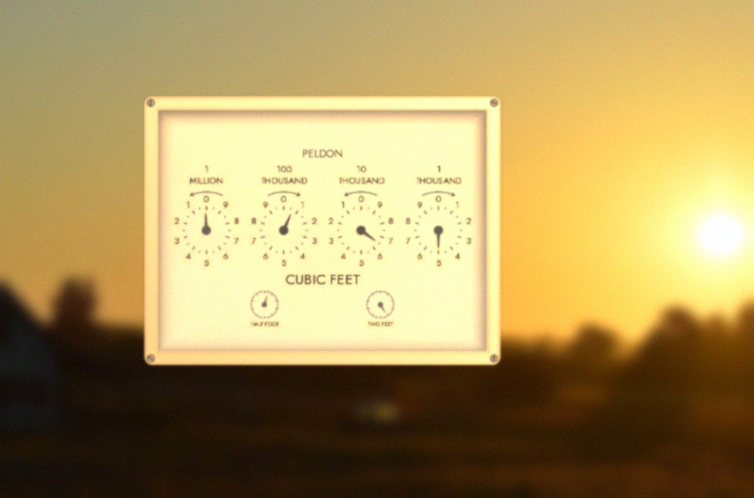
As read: {"value": 6500, "unit": "ft³"}
